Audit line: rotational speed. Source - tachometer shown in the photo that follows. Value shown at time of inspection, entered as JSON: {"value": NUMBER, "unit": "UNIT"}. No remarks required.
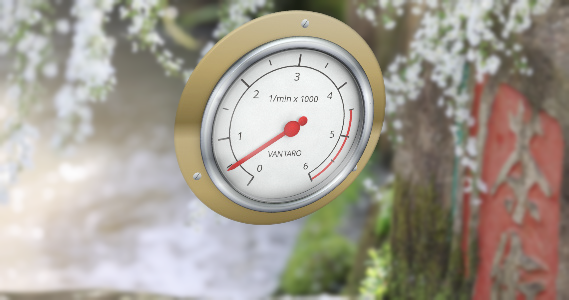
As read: {"value": 500, "unit": "rpm"}
